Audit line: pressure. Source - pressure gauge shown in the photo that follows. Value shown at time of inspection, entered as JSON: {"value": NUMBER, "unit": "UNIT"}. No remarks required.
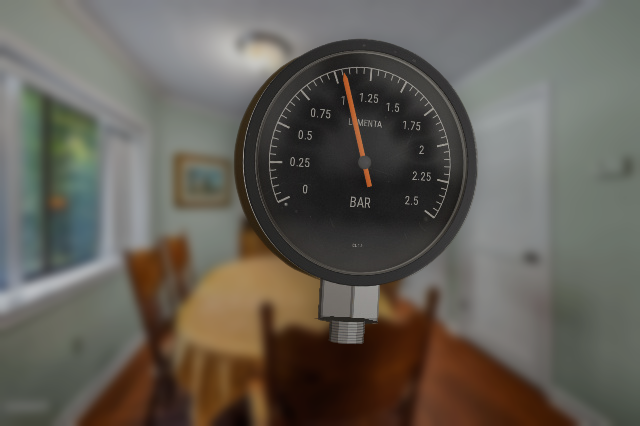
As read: {"value": 1.05, "unit": "bar"}
